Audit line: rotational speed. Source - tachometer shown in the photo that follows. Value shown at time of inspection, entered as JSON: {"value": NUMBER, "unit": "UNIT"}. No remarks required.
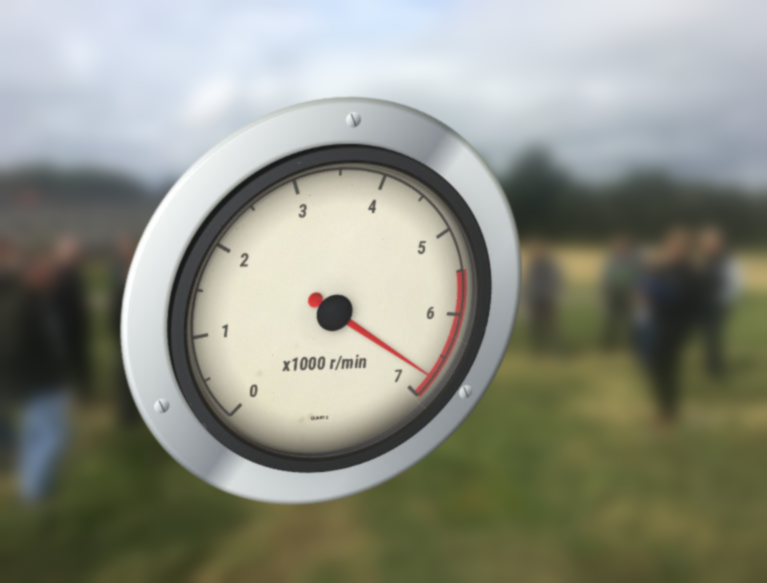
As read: {"value": 6750, "unit": "rpm"}
